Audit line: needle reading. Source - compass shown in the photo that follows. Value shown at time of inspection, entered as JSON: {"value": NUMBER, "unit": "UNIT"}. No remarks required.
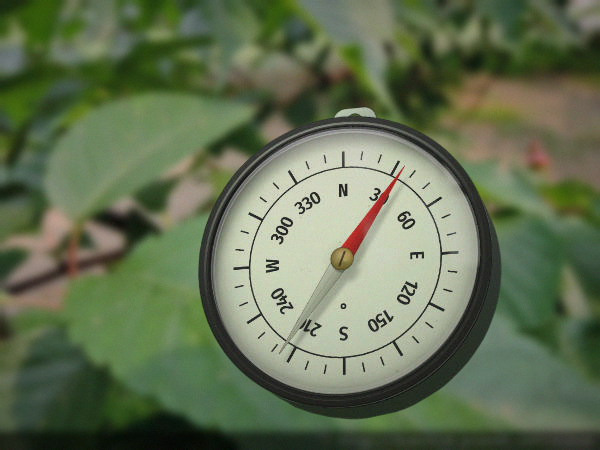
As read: {"value": 35, "unit": "°"}
